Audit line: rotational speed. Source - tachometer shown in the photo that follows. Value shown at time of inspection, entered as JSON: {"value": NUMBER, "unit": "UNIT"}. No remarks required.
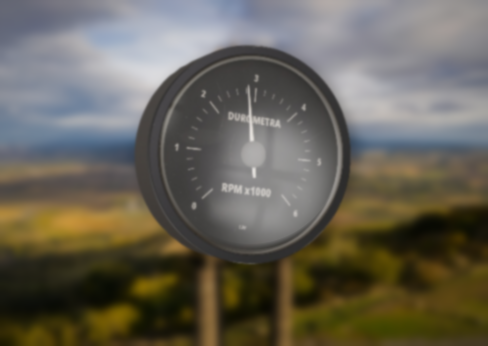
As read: {"value": 2800, "unit": "rpm"}
